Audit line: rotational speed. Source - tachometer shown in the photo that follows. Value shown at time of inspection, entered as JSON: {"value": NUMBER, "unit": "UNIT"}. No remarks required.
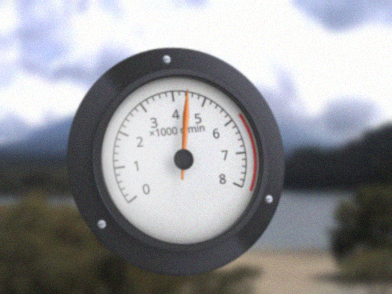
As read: {"value": 4400, "unit": "rpm"}
